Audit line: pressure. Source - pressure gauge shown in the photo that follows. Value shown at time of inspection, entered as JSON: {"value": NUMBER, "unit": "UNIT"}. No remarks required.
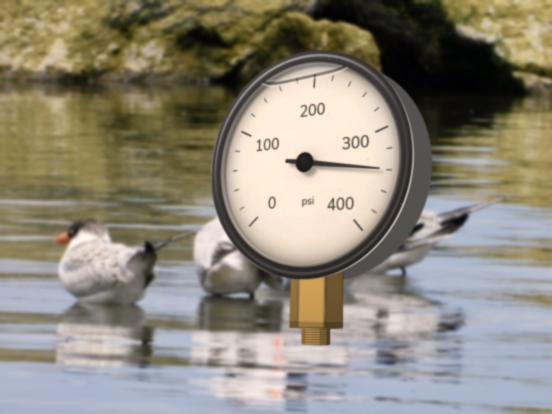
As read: {"value": 340, "unit": "psi"}
